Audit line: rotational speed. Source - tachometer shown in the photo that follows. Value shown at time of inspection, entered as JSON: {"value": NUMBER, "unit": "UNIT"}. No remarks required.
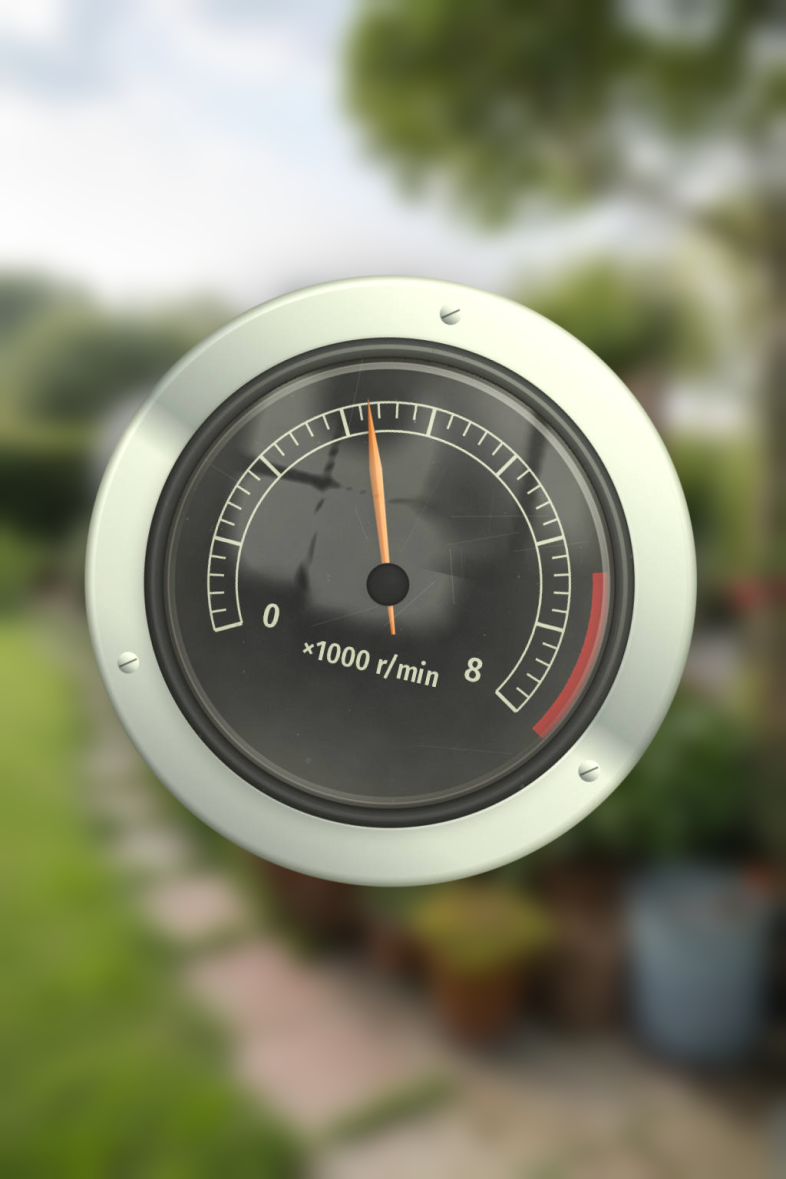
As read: {"value": 3300, "unit": "rpm"}
